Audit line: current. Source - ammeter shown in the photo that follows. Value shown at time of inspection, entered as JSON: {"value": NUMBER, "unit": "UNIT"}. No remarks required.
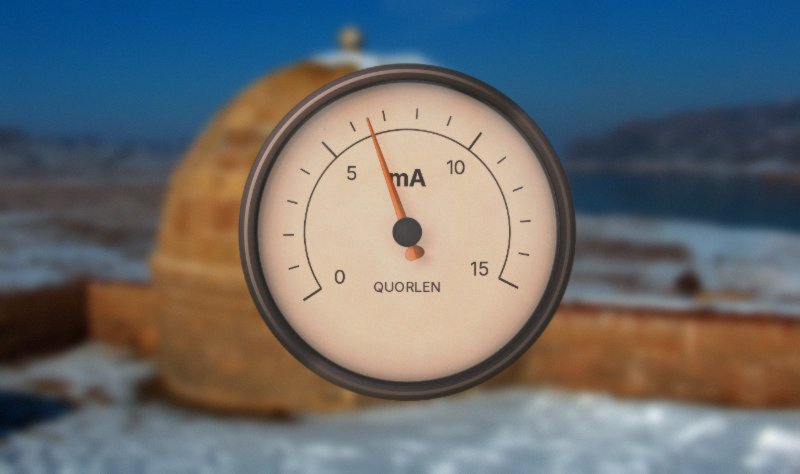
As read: {"value": 6.5, "unit": "mA"}
